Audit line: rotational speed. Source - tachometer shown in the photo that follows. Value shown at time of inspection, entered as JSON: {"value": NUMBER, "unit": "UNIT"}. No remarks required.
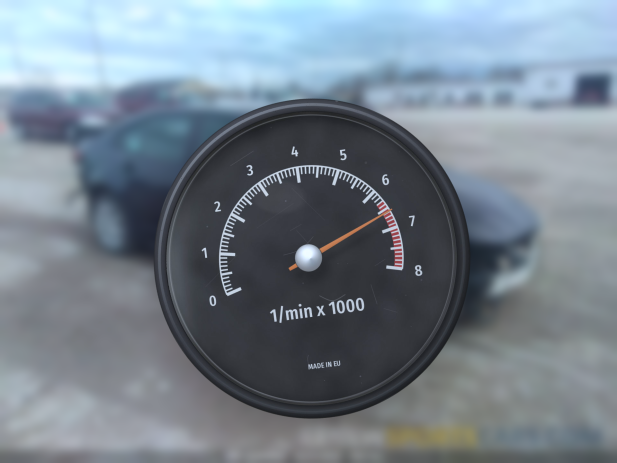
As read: {"value": 6600, "unit": "rpm"}
